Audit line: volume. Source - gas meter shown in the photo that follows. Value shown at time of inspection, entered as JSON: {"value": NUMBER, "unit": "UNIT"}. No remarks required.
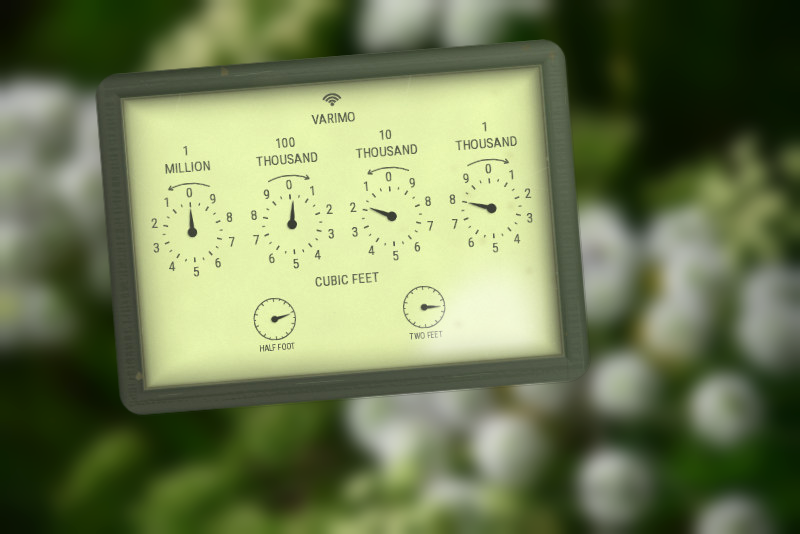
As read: {"value": 1800, "unit": "ft³"}
